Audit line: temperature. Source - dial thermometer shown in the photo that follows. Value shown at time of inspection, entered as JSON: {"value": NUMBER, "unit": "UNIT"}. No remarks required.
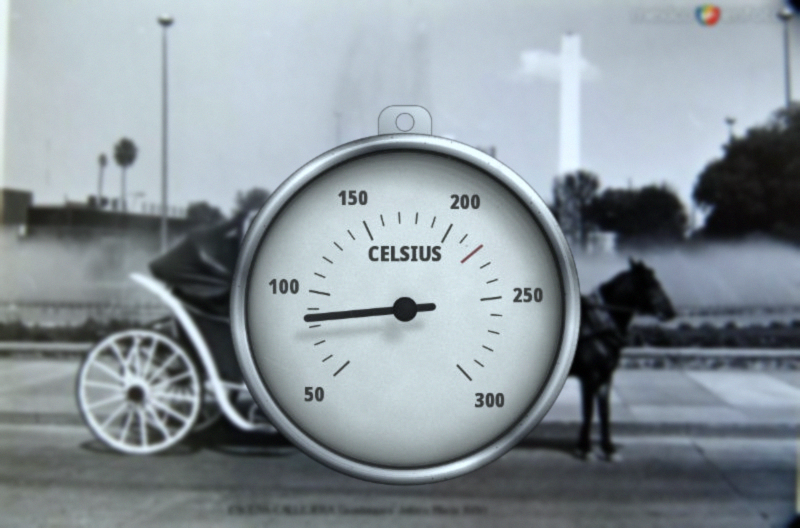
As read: {"value": 85, "unit": "°C"}
